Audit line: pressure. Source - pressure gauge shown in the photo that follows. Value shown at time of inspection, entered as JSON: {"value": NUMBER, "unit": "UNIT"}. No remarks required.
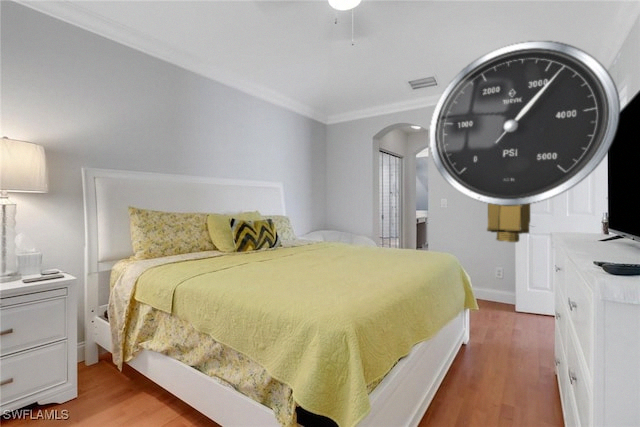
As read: {"value": 3200, "unit": "psi"}
